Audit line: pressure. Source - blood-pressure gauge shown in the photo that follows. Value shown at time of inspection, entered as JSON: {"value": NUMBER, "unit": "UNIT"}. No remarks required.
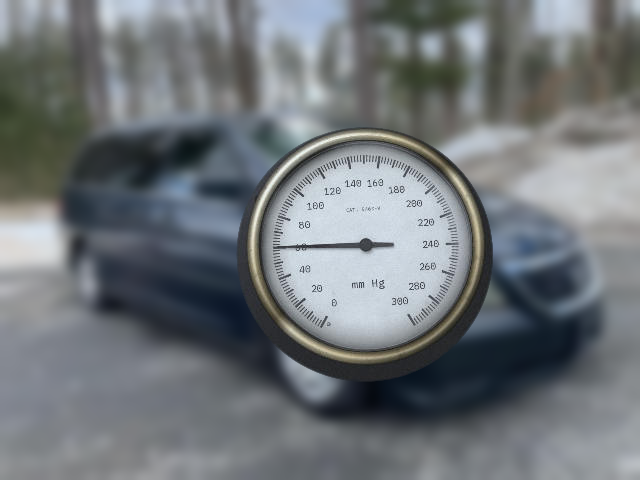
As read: {"value": 60, "unit": "mmHg"}
